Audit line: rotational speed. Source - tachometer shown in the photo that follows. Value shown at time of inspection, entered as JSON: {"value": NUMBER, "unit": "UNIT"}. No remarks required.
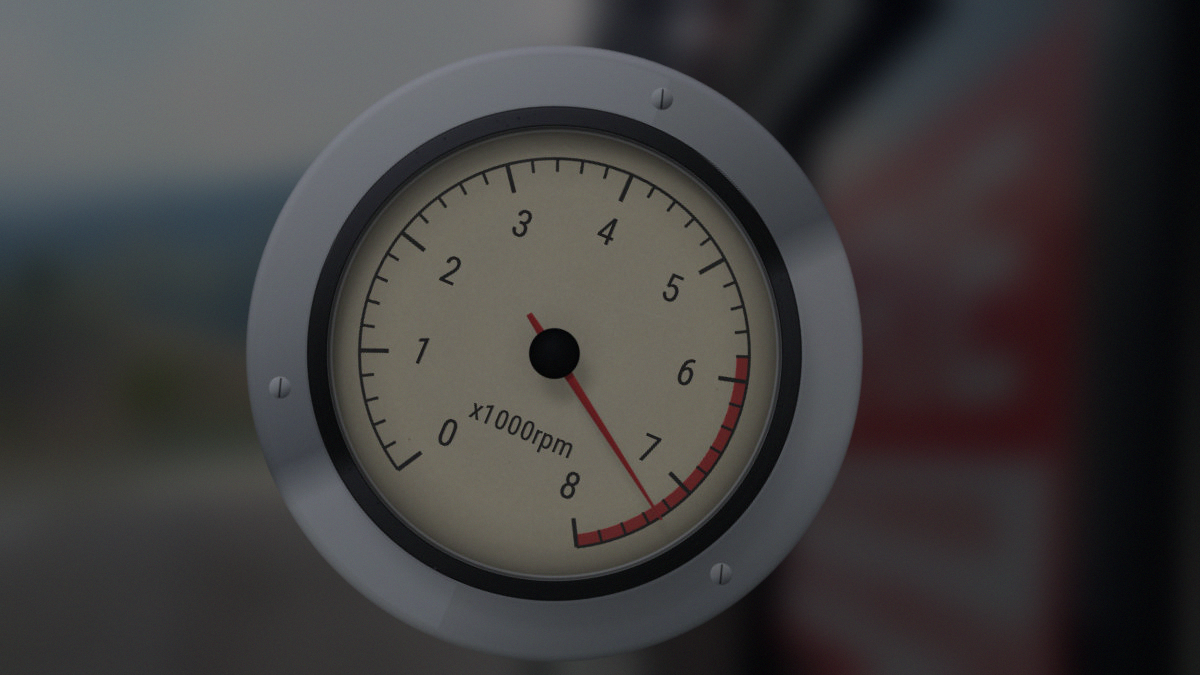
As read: {"value": 7300, "unit": "rpm"}
